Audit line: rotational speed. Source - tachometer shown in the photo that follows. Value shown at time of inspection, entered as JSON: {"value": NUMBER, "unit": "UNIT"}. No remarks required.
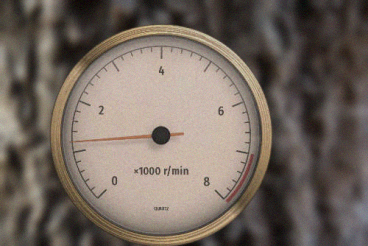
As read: {"value": 1200, "unit": "rpm"}
